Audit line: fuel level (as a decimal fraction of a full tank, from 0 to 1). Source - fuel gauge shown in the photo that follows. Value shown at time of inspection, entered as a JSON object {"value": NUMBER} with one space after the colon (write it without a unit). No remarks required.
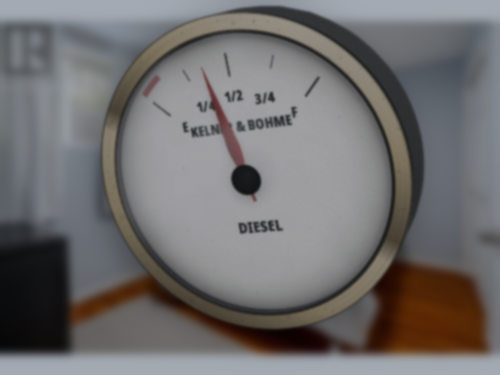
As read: {"value": 0.375}
